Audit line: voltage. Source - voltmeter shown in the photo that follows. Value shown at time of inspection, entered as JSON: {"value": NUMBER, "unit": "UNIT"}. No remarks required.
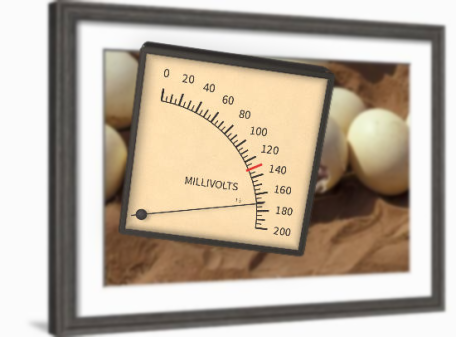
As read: {"value": 170, "unit": "mV"}
